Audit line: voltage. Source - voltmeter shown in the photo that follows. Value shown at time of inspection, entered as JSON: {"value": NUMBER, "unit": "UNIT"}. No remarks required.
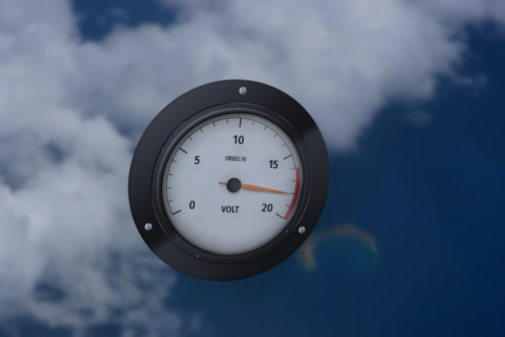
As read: {"value": 18, "unit": "V"}
